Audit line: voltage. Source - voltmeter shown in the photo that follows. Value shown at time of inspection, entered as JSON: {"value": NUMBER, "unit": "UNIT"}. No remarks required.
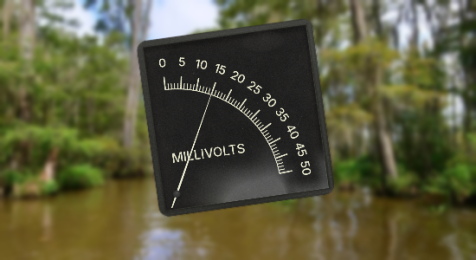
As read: {"value": 15, "unit": "mV"}
